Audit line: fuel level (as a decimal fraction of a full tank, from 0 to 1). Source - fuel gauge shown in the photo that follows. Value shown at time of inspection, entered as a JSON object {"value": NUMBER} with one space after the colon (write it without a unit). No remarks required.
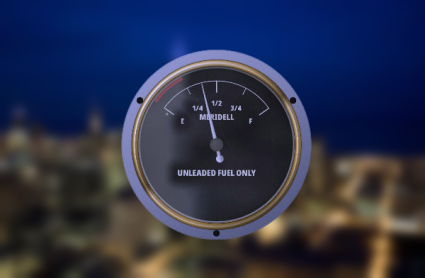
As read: {"value": 0.375}
